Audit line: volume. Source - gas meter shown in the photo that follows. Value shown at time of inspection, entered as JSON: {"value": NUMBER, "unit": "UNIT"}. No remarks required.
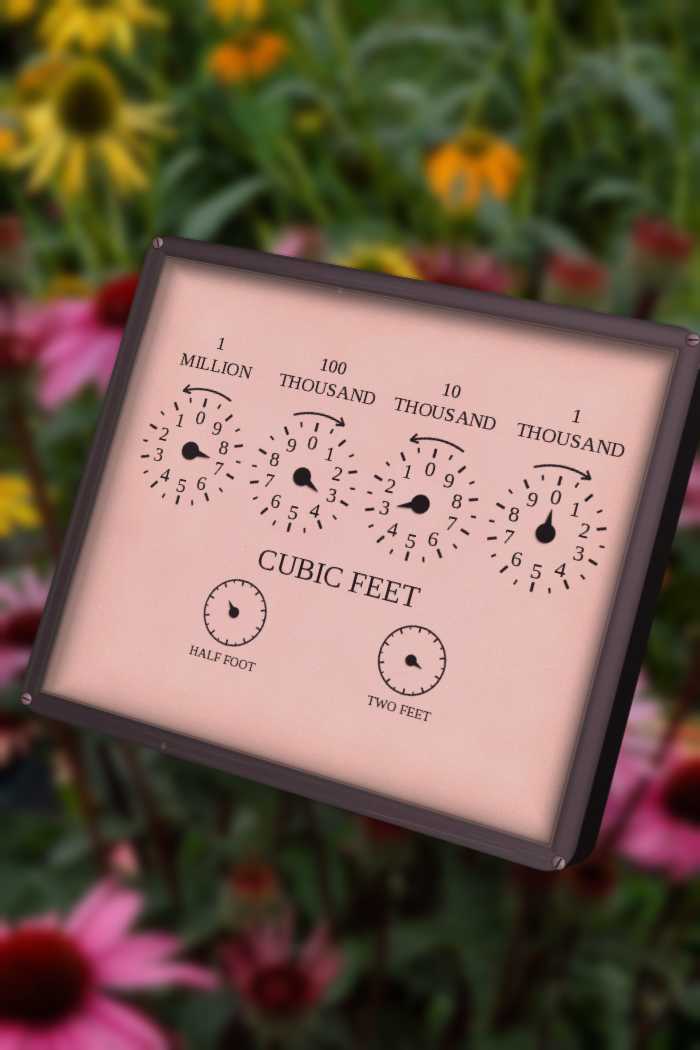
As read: {"value": 733000, "unit": "ft³"}
